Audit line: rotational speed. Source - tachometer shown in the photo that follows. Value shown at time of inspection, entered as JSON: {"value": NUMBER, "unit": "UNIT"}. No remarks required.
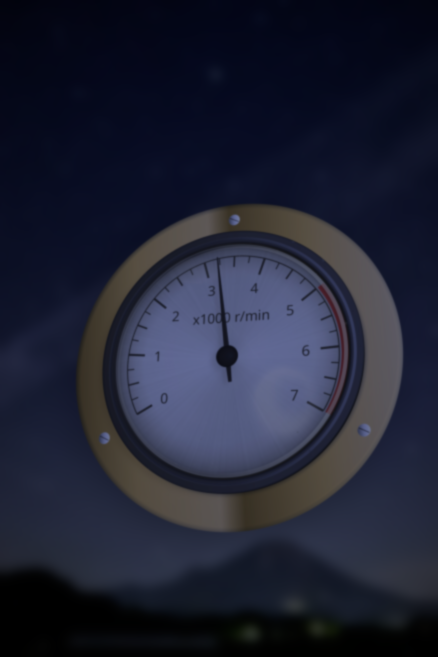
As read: {"value": 3250, "unit": "rpm"}
